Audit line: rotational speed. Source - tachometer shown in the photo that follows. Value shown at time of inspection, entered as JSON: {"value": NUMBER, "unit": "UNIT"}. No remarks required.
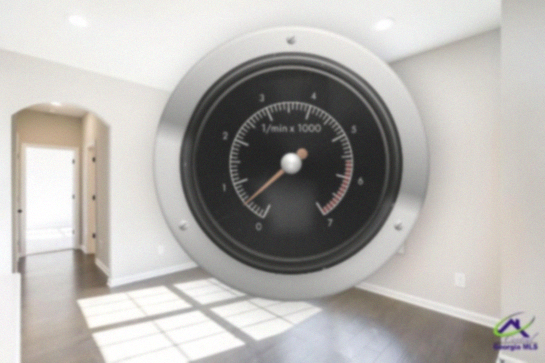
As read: {"value": 500, "unit": "rpm"}
